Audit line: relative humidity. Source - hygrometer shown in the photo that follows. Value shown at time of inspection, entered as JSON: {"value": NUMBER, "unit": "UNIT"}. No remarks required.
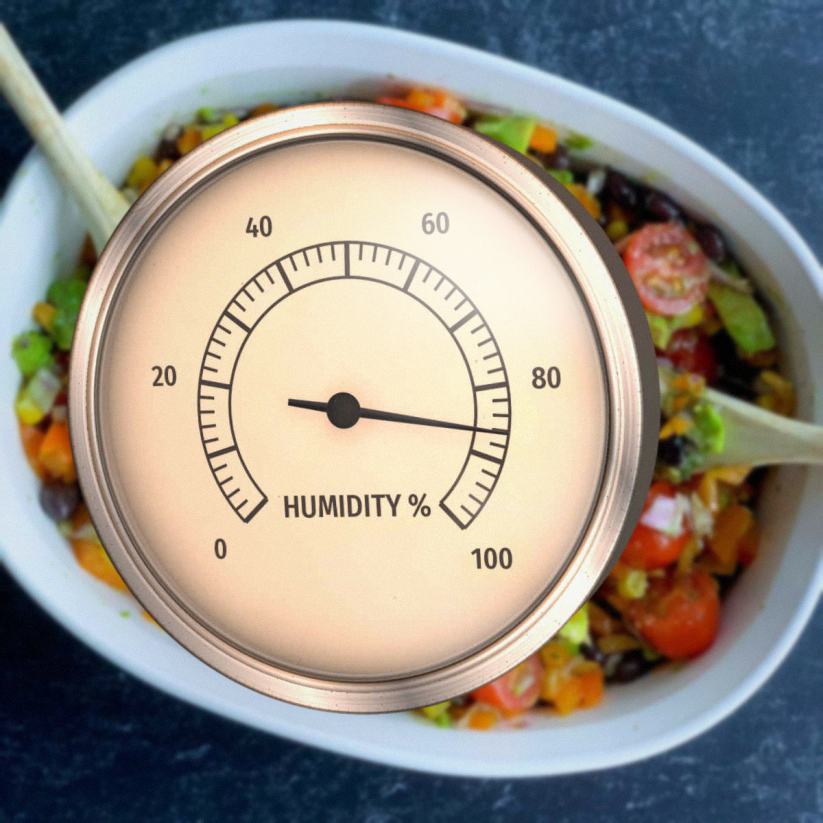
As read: {"value": 86, "unit": "%"}
